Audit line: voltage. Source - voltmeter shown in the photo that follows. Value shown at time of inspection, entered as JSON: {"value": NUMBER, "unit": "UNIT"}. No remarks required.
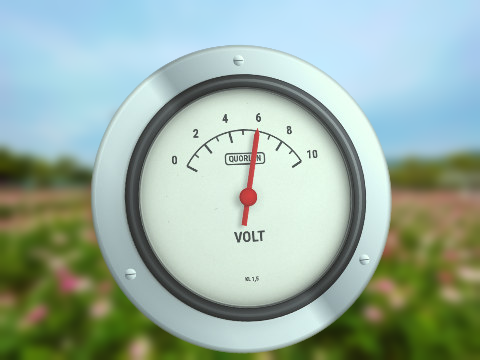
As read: {"value": 6, "unit": "V"}
